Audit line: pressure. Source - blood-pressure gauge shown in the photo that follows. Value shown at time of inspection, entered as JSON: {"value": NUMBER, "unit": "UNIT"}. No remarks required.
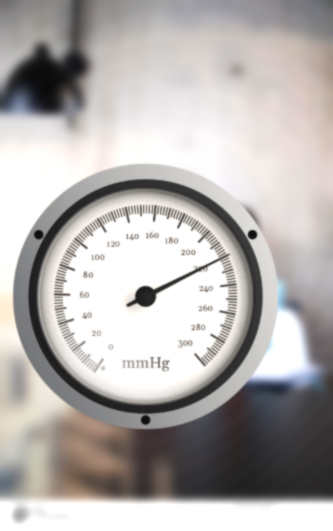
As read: {"value": 220, "unit": "mmHg"}
